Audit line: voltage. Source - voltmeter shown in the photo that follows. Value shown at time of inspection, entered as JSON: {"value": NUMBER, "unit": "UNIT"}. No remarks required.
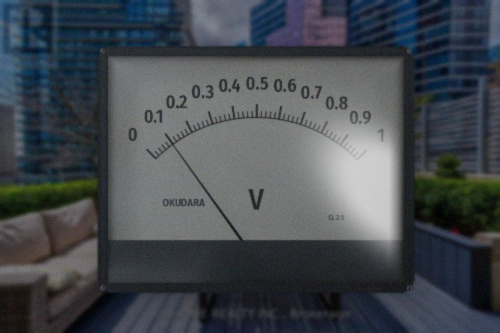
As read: {"value": 0.1, "unit": "V"}
